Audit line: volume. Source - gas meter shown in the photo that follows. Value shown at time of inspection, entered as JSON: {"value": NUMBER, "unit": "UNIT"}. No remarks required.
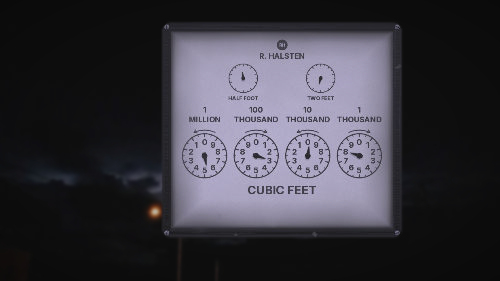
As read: {"value": 529800, "unit": "ft³"}
